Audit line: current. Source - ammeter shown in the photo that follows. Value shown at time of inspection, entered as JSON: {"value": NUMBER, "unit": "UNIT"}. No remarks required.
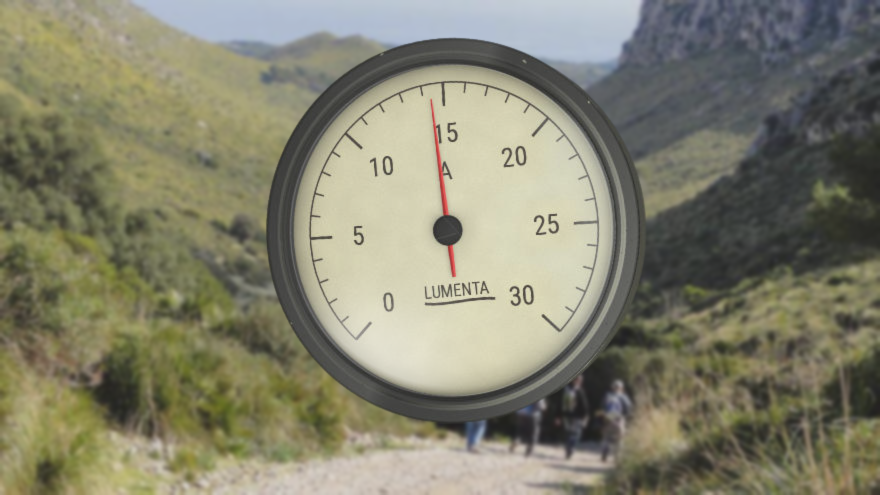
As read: {"value": 14.5, "unit": "A"}
